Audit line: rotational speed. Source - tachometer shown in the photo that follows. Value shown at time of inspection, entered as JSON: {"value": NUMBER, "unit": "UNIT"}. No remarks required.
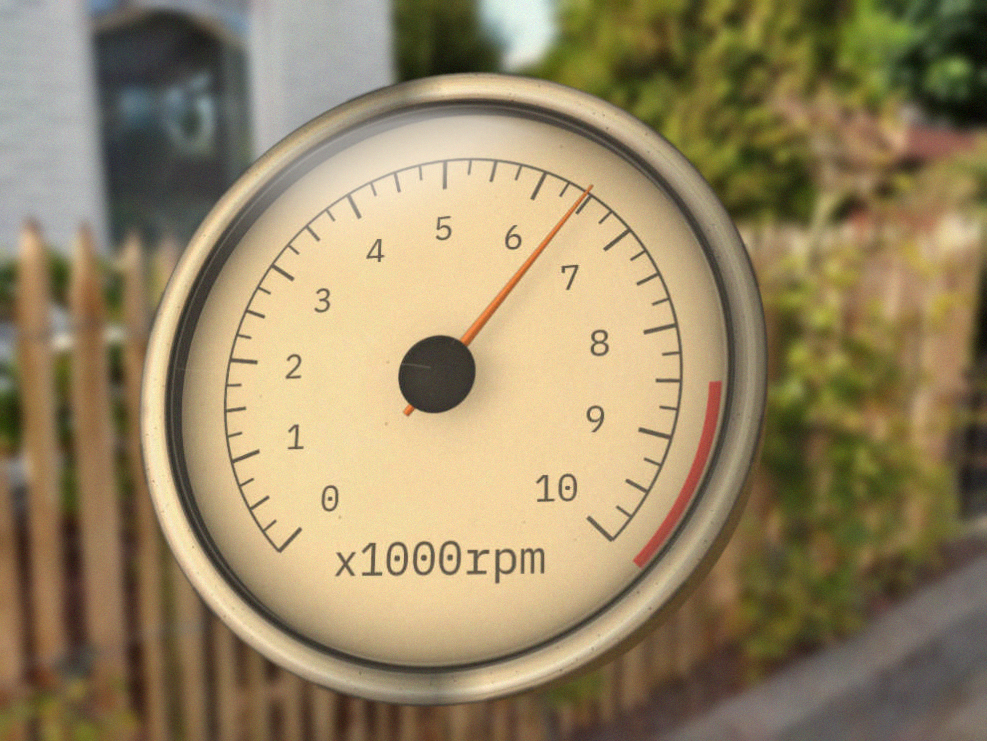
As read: {"value": 6500, "unit": "rpm"}
